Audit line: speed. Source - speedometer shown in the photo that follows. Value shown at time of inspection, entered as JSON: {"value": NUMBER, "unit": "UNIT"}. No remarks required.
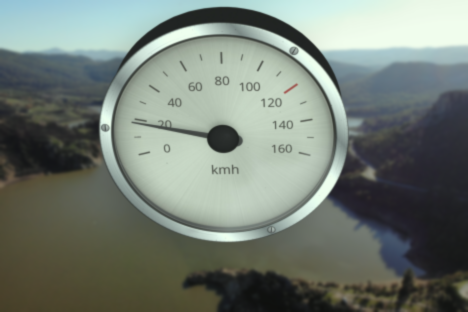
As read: {"value": 20, "unit": "km/h"}
